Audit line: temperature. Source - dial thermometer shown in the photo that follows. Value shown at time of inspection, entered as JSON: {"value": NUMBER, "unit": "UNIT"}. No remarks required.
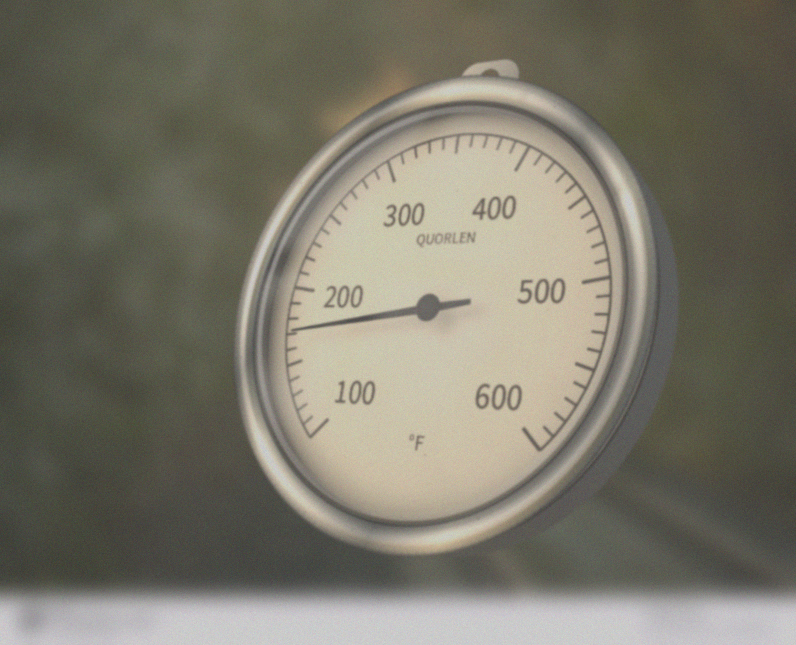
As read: {"value": 170, "unit": "°F"}
